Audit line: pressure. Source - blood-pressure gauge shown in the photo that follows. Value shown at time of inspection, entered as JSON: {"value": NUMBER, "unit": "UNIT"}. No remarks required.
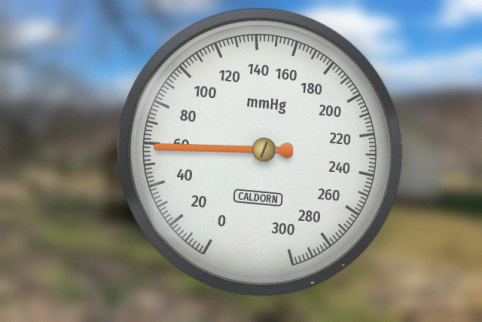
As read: {"value": 58, "unit": "mmHg"}
